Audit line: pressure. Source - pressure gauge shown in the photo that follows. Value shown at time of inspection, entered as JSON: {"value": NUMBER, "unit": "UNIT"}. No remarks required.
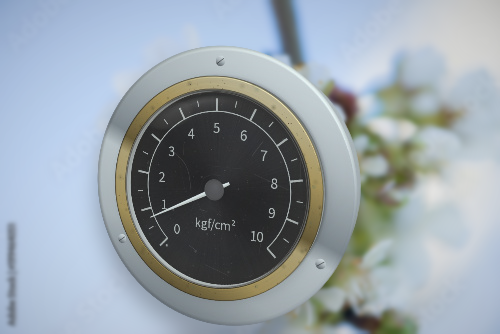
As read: {"value": 0.75, "unit": "kg/cm²"}
